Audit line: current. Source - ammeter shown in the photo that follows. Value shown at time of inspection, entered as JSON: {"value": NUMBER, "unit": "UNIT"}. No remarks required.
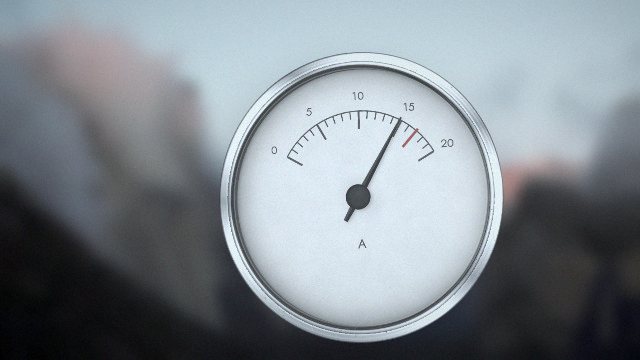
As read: {"value": 15, "unit": "A"}
